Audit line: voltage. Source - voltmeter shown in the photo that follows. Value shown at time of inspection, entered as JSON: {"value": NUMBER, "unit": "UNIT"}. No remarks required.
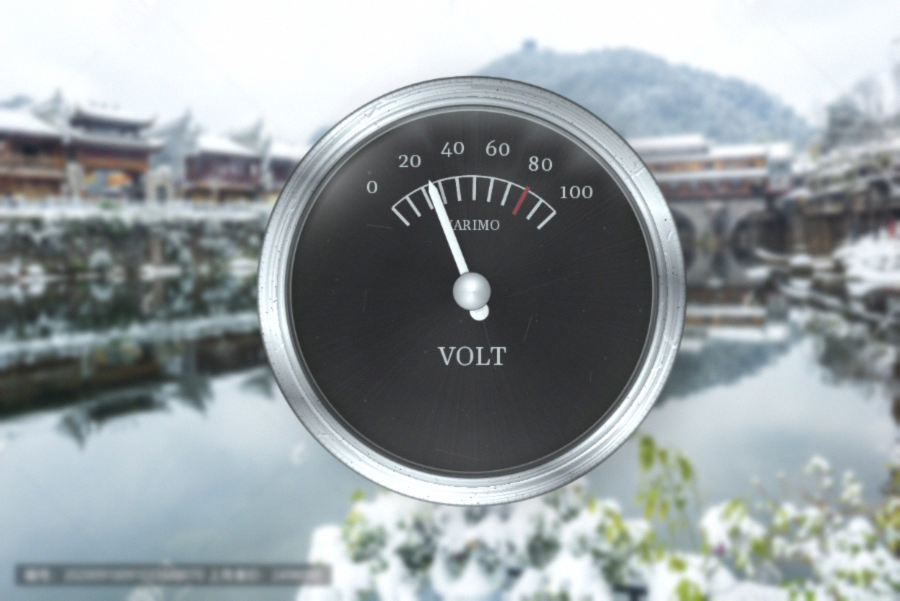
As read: {"value": 25, "unit": "V"}
